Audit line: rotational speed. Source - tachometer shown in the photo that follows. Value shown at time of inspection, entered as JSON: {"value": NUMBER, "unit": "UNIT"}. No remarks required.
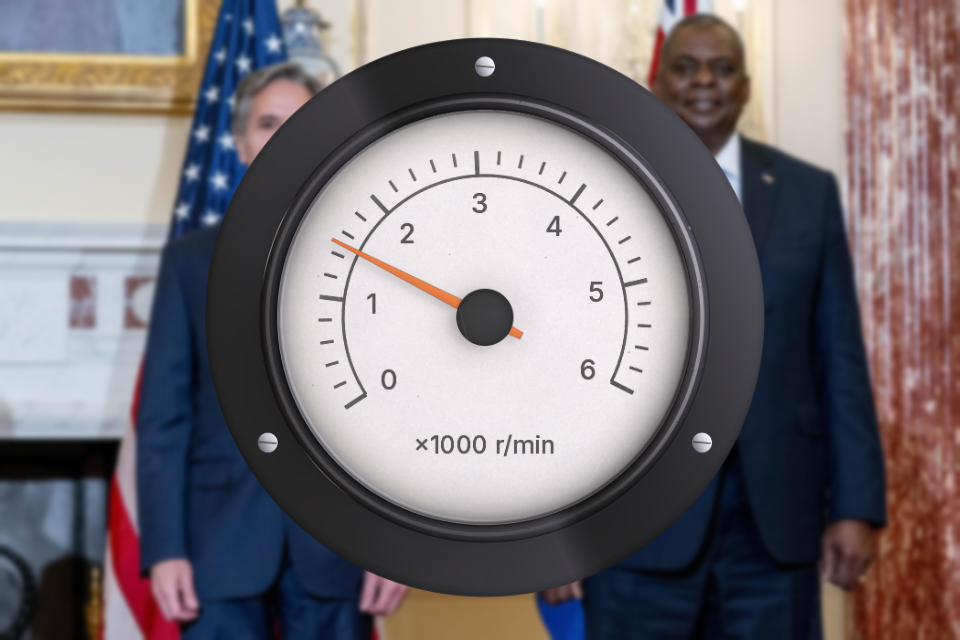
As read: {"value": 1500, "unit": "rpm"}
